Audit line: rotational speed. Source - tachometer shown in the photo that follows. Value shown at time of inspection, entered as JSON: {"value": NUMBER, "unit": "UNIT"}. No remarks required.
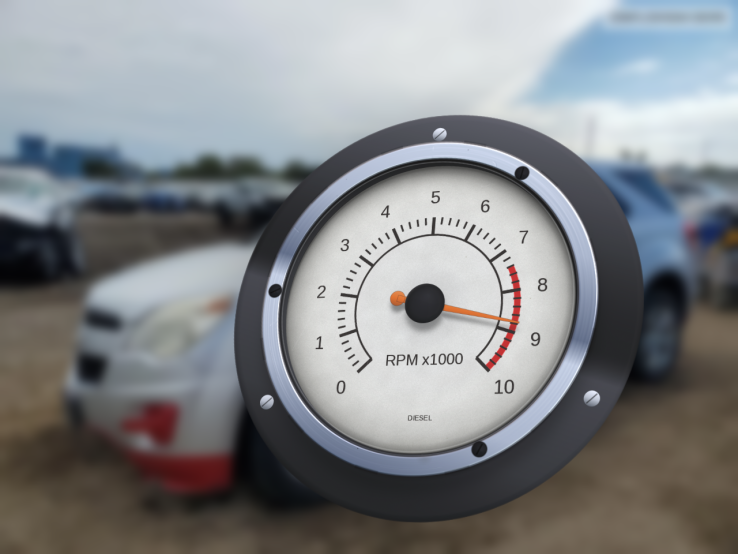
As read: {"value": 8800, "unit": "rpm"}
